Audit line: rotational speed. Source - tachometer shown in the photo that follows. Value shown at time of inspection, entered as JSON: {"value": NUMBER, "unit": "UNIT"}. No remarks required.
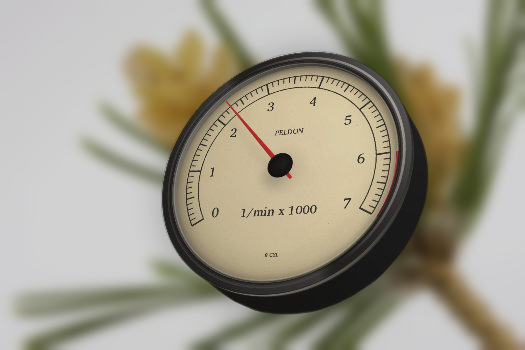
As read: {"value": 2300, "unit": "rpm"}
